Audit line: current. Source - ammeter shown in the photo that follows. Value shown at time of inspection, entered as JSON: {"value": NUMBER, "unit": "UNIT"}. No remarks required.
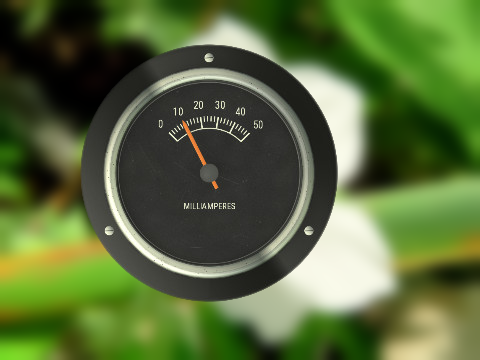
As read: {"value": 10, "unit": "mA"}
